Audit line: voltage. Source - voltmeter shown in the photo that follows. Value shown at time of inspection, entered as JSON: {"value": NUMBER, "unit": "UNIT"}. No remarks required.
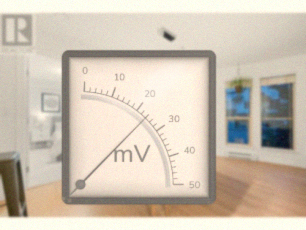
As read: {"value": 24, "unit": "mV"}
